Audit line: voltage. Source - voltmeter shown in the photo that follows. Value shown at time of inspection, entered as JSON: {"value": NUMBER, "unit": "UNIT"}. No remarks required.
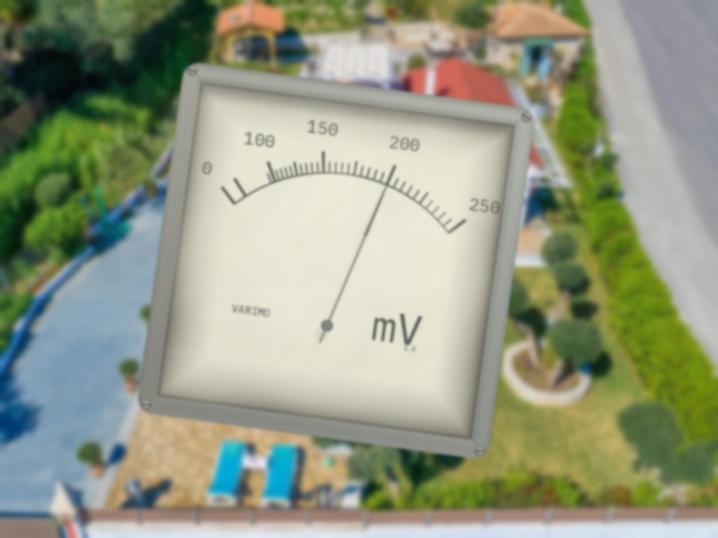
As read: {"value": 200, "unit": "mV"}
